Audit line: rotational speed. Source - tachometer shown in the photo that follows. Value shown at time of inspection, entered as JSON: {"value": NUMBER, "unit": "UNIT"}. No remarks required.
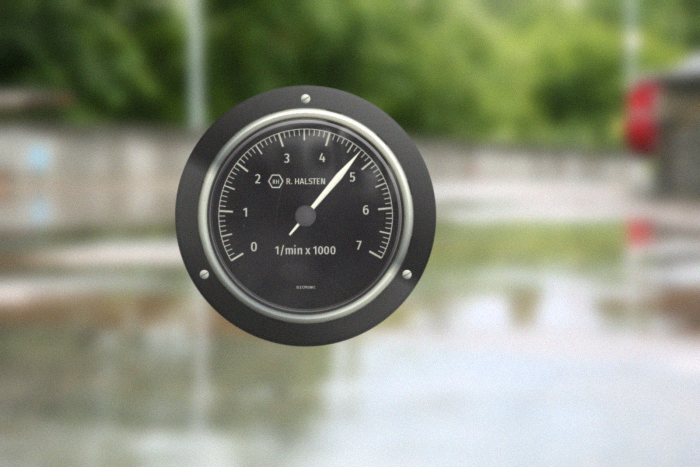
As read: {"value": 4700, "unit": "rpm"}
